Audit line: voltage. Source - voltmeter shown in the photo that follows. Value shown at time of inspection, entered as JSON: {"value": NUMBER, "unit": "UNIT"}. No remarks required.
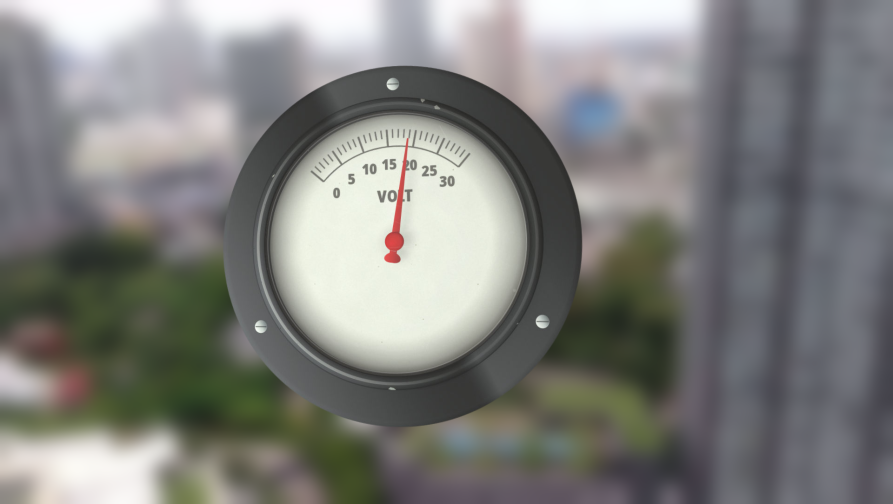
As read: {"value": 19, "unit": "V"}
